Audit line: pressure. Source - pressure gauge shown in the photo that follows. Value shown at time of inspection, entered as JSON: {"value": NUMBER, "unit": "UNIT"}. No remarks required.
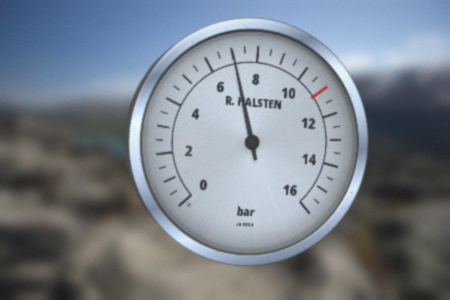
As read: {"value": 7, "unit": "bar"}
